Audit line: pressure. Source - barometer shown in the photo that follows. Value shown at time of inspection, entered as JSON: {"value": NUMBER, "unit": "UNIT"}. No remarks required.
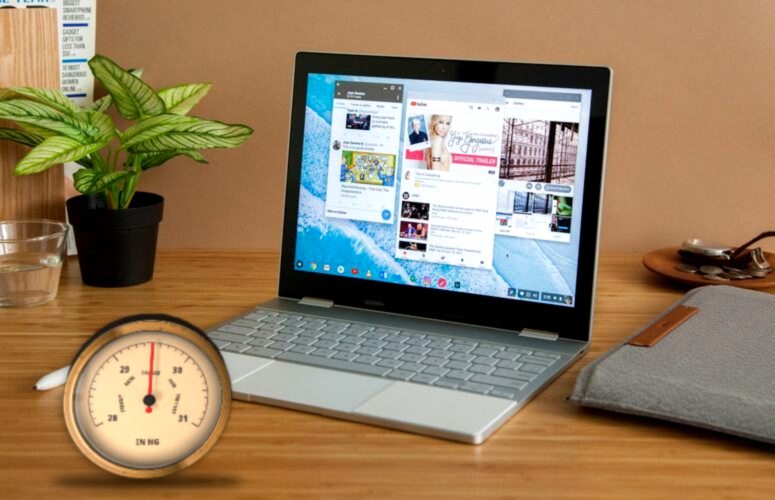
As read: {"value": 29.5, "unit": "inHg"}
